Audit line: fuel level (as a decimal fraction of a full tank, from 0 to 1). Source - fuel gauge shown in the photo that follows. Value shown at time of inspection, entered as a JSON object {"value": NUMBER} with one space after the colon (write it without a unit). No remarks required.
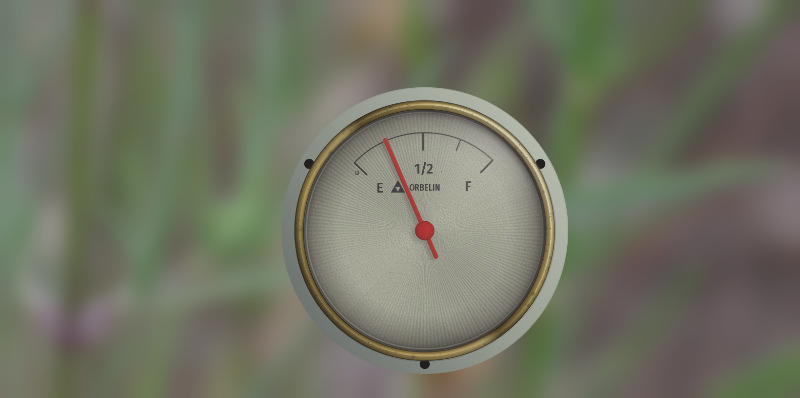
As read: {"value": 0.25}
